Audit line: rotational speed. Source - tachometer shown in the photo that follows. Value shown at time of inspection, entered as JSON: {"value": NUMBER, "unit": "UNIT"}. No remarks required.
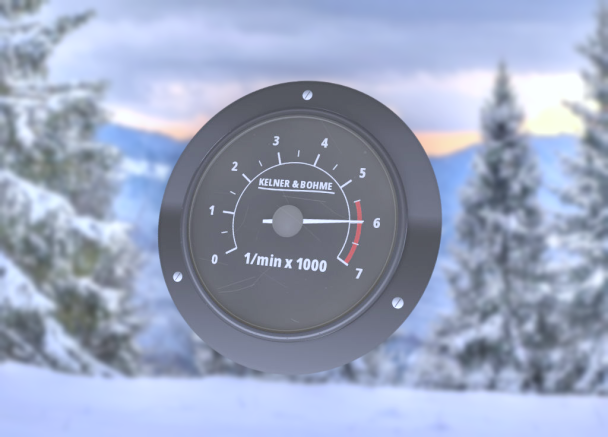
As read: {"value": 6000, "unit": "rpm"}
